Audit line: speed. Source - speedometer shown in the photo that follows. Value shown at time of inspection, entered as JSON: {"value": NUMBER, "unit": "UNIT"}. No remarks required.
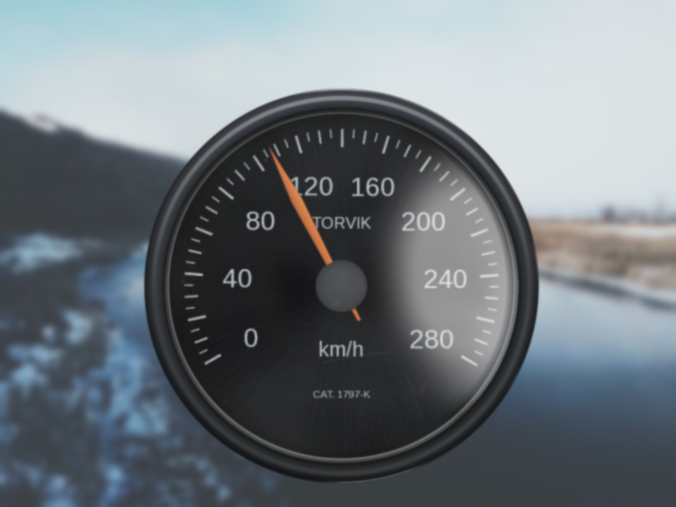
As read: {"value": 107.5, "unit": "km/h"}
